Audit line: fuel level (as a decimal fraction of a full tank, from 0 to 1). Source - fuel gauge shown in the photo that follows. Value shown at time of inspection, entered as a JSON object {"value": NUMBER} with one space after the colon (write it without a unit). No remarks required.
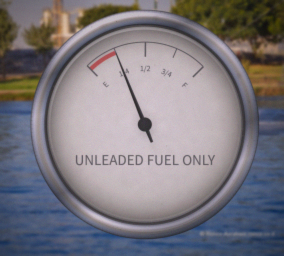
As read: {"value": 0.25}
